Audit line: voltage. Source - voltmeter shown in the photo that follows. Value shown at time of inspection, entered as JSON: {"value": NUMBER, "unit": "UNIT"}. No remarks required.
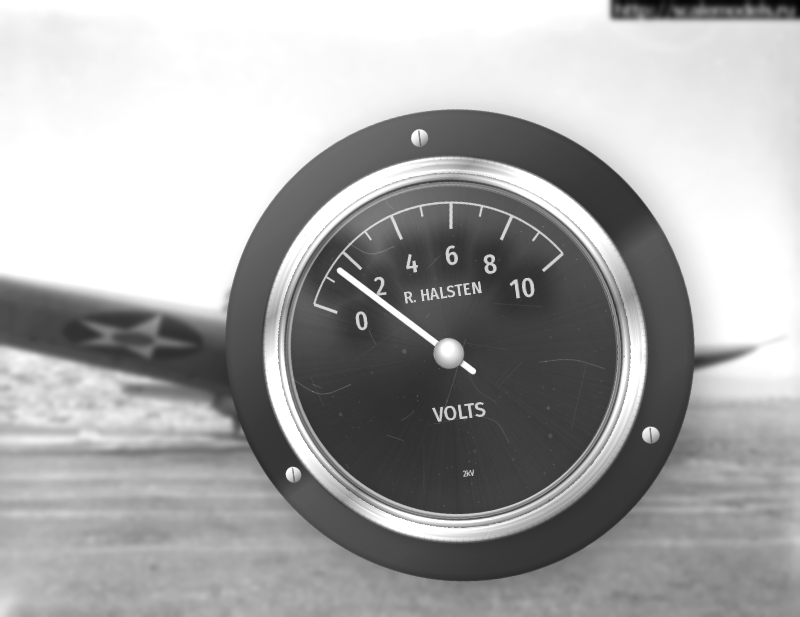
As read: {"value": 1.5, "unit": "V"}
